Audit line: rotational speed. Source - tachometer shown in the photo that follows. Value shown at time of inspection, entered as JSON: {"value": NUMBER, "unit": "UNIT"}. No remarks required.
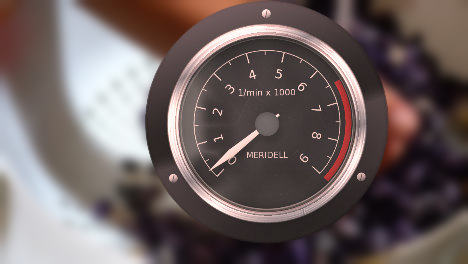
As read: {"value": 250, "unit": "rpm"}
